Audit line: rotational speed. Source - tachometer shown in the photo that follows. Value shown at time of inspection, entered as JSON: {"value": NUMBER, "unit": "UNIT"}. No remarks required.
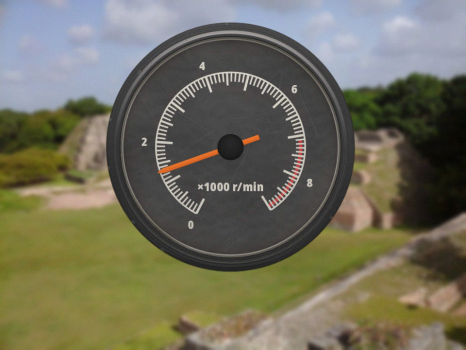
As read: {"value": 1300, "unit": "rpm"}
